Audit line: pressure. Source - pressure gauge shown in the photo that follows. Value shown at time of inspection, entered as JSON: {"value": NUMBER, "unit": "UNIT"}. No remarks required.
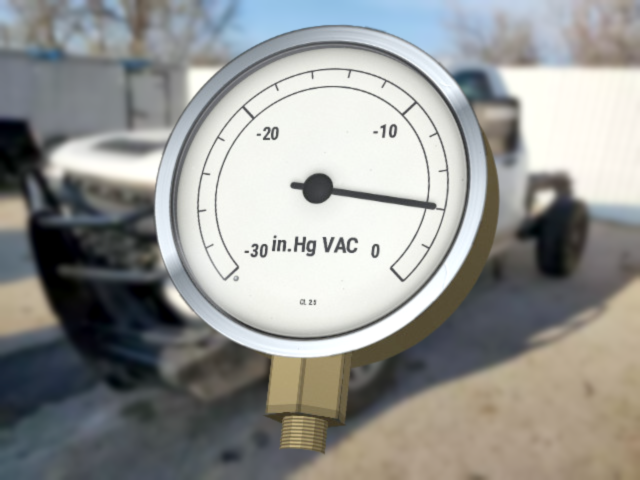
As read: {"value": -4, "unit": "inHg"}
